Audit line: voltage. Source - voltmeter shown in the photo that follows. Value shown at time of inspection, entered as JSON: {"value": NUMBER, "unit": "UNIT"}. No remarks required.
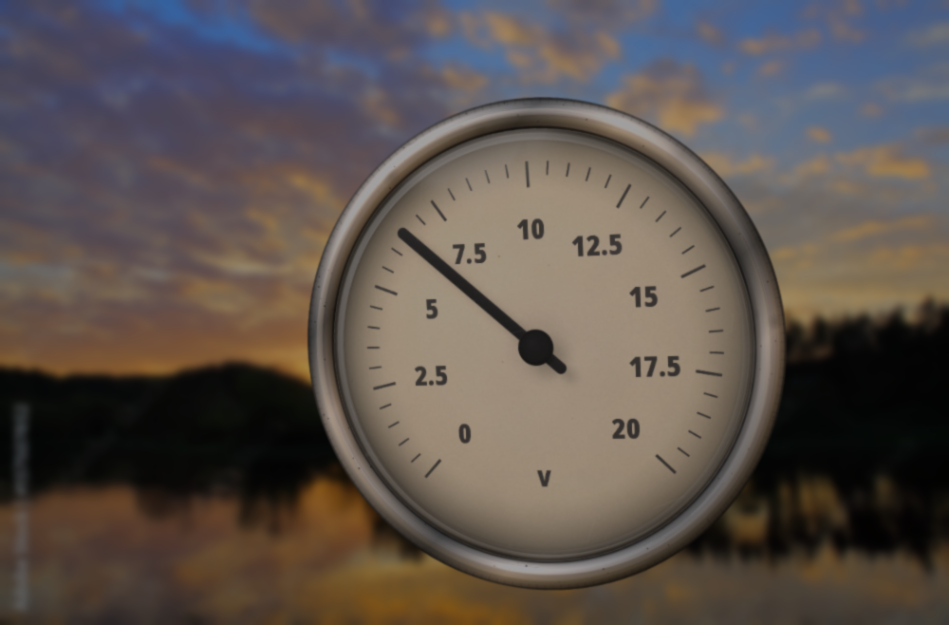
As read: {"value": 6.5, "unit": "V"}
